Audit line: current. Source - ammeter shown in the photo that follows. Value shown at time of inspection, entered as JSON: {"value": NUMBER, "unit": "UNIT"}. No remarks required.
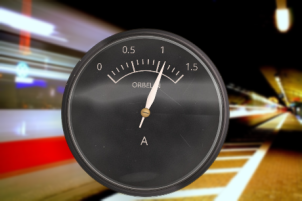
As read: {"value": 1.1, "unit": "A"}
